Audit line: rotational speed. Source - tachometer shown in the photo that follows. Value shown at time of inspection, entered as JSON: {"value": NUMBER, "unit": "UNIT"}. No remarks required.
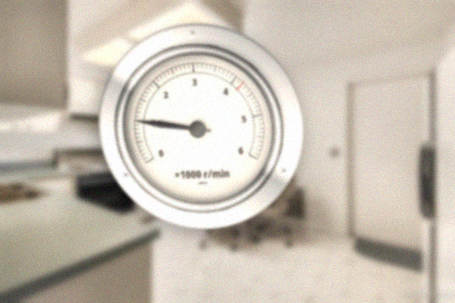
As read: {"value": 1000, "unit": "rpm"}
